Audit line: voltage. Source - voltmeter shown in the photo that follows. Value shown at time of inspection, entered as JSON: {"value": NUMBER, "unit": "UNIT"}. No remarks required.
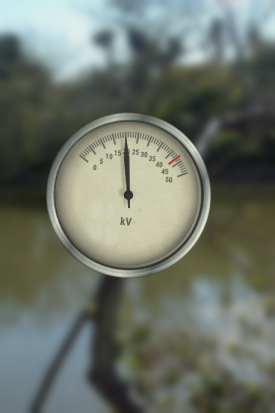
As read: {"value": 20, "unit": "kV"}
